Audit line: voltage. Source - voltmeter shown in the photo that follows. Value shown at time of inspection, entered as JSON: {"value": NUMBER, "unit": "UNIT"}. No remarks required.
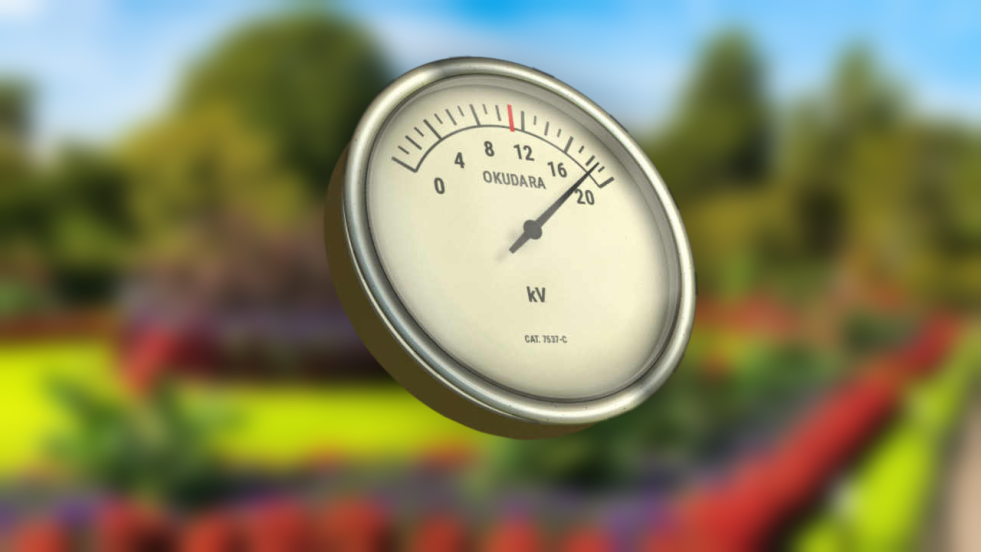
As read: {"value": 18.5, "unit": "kV"}
